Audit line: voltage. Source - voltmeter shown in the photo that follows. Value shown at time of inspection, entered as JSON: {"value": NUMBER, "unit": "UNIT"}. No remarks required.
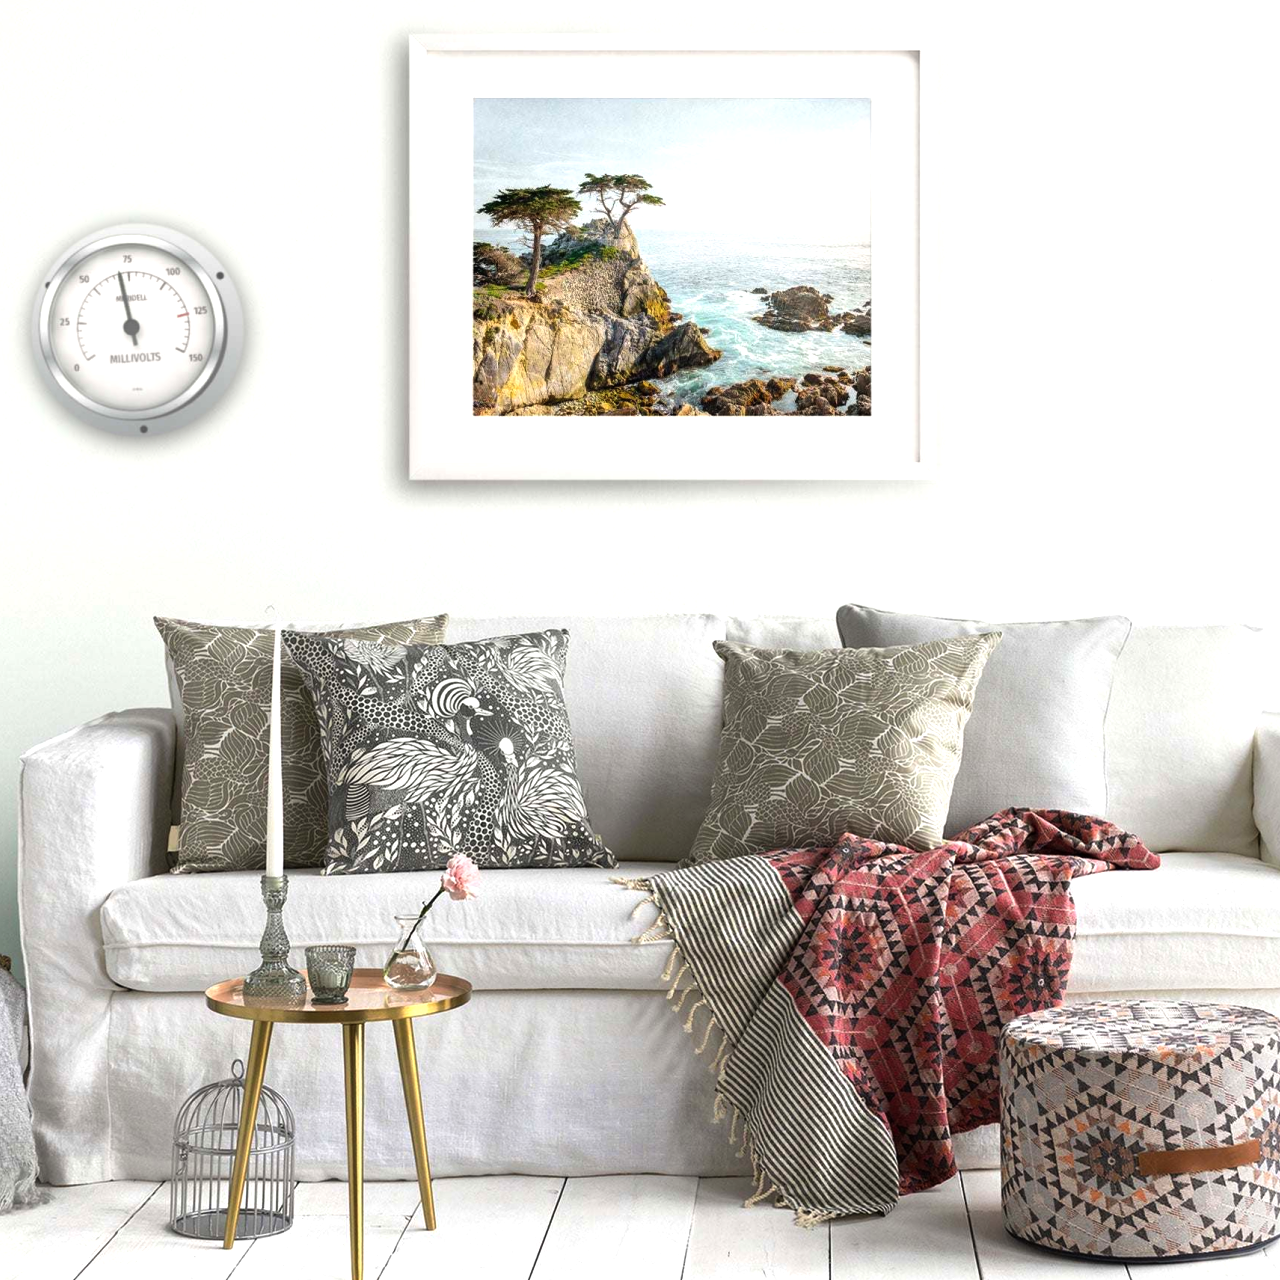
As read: {"value": 70, "unit": "mV"}
